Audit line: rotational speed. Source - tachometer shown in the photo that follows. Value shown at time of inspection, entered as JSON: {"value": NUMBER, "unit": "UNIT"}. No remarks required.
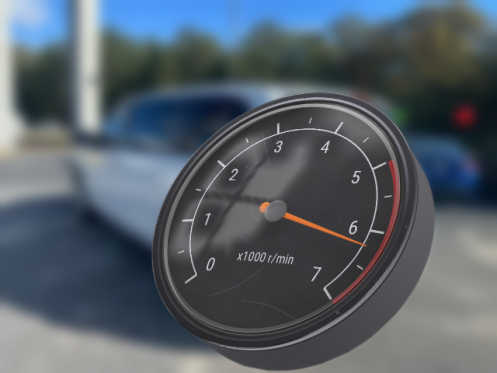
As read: {"value": 6250, "unit": "rpm"}
